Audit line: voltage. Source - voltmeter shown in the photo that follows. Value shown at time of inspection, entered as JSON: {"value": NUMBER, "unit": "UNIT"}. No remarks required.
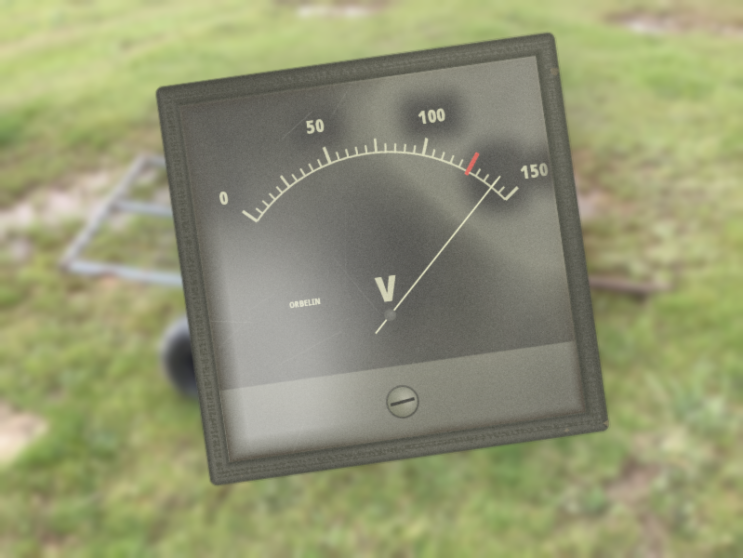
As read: {"value": 140, "unit": "V"}
